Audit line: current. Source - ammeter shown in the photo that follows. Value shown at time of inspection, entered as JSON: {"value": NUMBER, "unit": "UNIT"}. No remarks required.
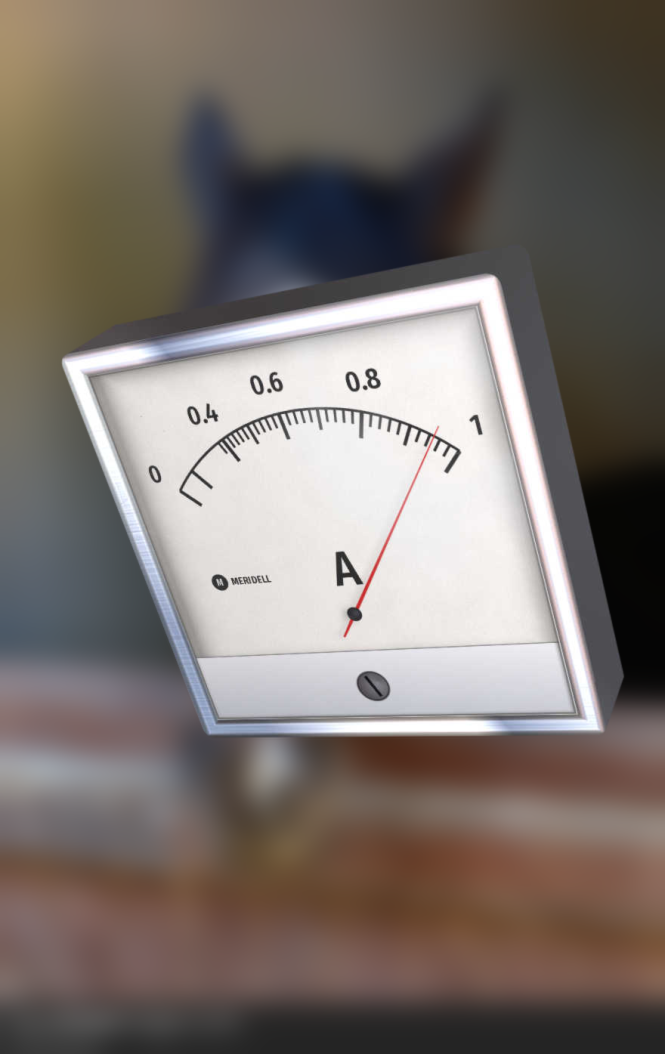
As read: {"value": 0.95, "unit": "A"}
